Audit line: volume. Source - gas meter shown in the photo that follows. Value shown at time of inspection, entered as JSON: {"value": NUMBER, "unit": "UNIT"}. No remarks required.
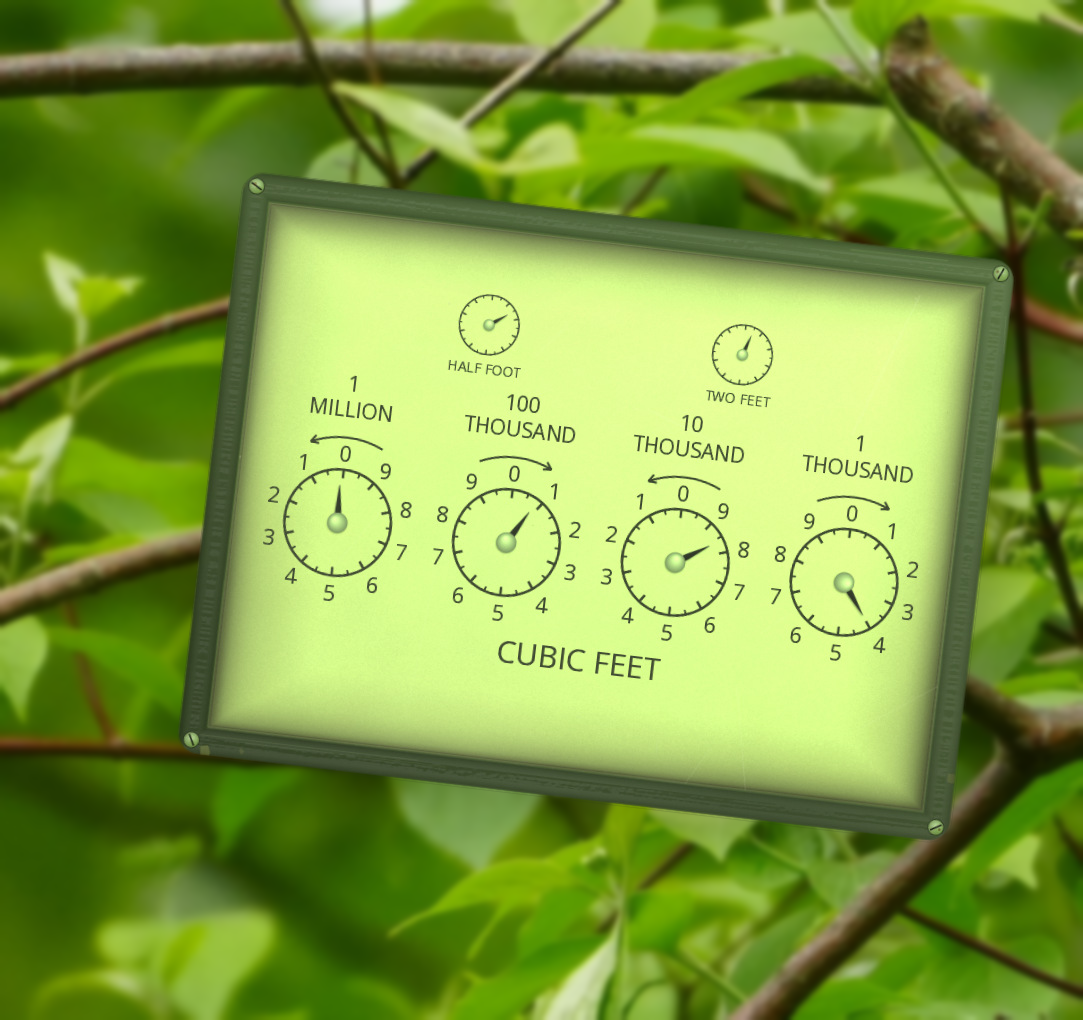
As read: {"value": 8400, "unit": "ft³"}
